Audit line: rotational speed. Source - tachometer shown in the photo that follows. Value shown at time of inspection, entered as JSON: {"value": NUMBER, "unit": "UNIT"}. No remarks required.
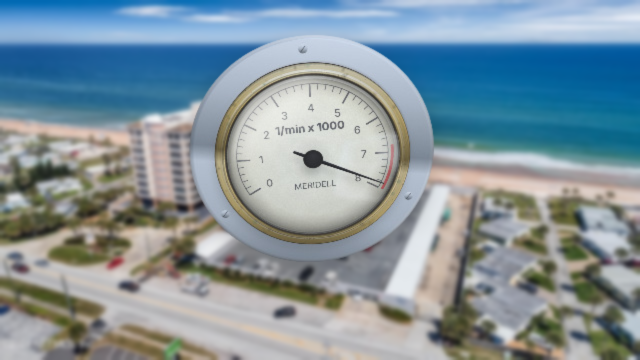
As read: {"value": 7800, "unit": "rpm"}
